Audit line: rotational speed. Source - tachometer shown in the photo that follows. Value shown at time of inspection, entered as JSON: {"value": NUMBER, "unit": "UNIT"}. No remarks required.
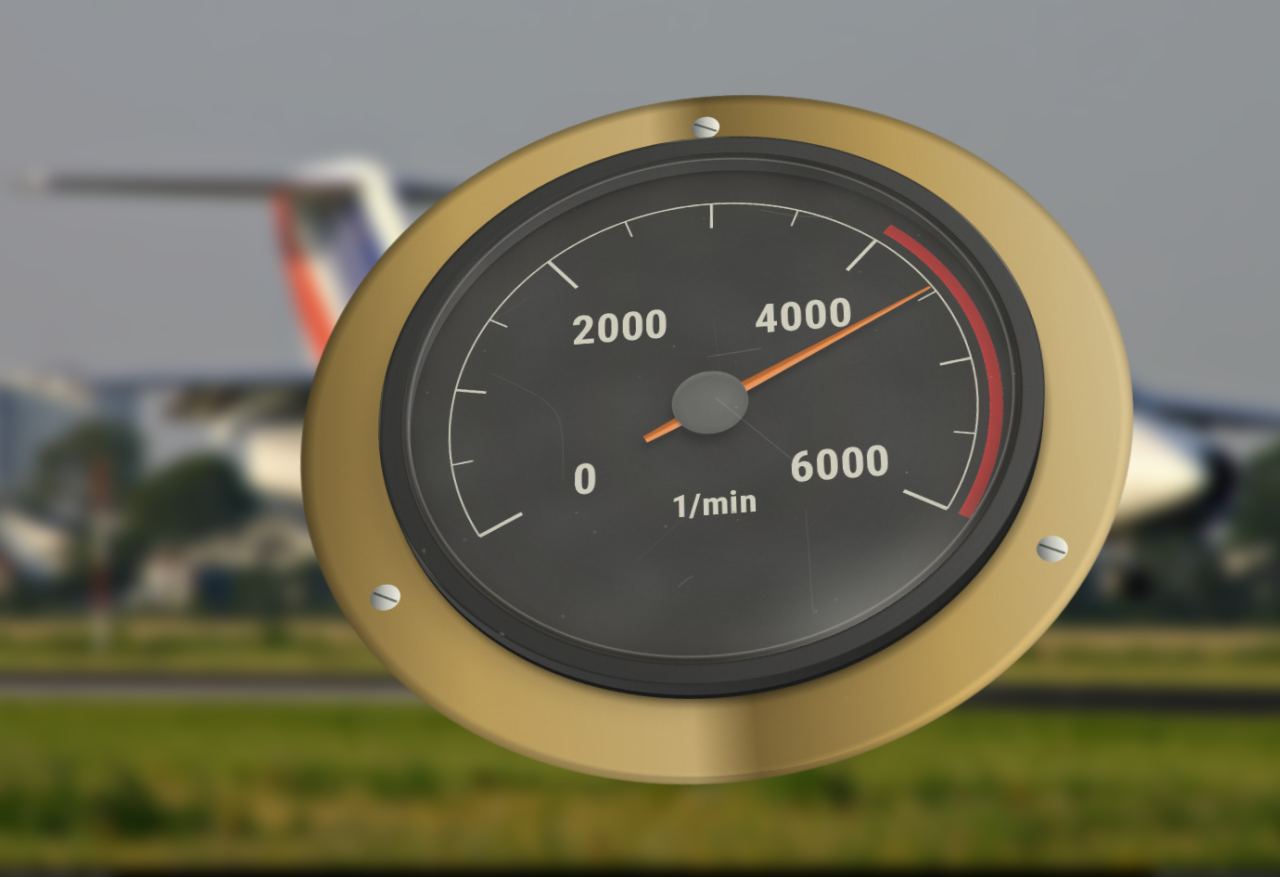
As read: {"value": 4500, "unit": "rpm"}
